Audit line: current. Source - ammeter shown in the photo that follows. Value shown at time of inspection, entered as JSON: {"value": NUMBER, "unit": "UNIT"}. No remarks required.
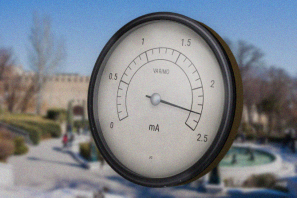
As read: {"value": 2.3, "unit": "mA"}
